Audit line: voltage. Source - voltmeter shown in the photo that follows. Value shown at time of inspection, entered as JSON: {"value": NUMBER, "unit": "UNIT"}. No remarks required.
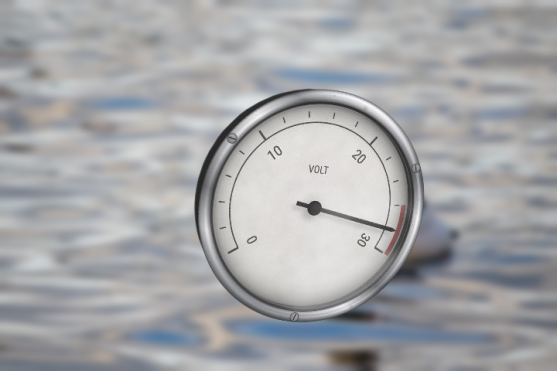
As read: {"value": 28, "unit": "V"}
